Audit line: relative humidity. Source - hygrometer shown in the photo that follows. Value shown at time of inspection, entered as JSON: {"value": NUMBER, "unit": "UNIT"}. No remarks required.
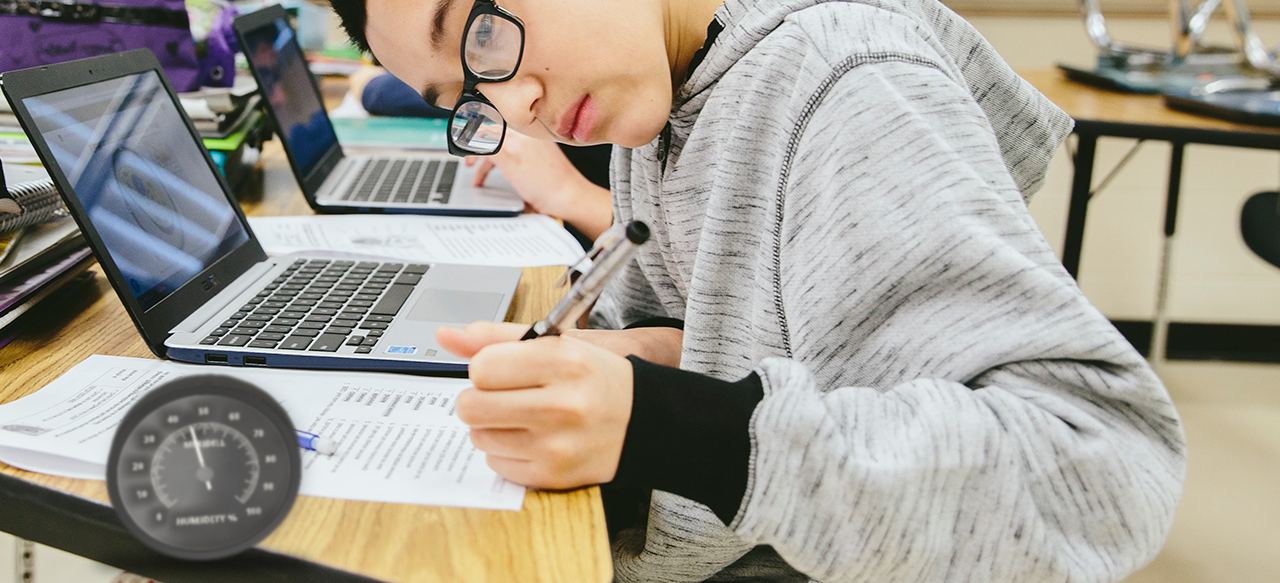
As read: {"value": 45, "unit": "%"}
